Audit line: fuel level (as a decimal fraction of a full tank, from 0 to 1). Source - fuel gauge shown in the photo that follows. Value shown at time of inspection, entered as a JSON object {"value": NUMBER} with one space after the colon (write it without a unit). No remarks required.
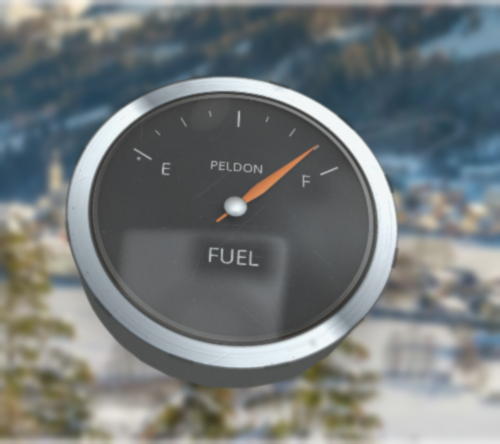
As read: {"value": 0.875}
